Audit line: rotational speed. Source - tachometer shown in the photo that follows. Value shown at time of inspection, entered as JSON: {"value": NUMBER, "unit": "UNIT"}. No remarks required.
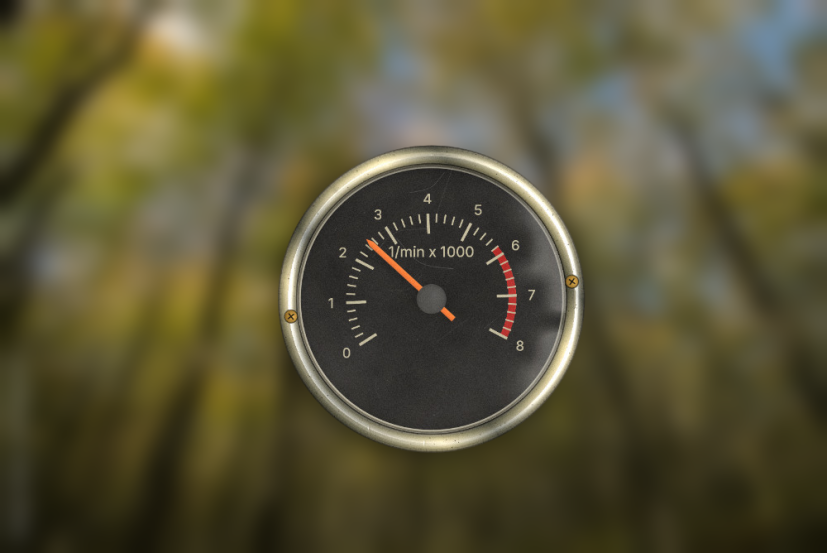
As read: {"value": 2500, "unit": "rpm"}
